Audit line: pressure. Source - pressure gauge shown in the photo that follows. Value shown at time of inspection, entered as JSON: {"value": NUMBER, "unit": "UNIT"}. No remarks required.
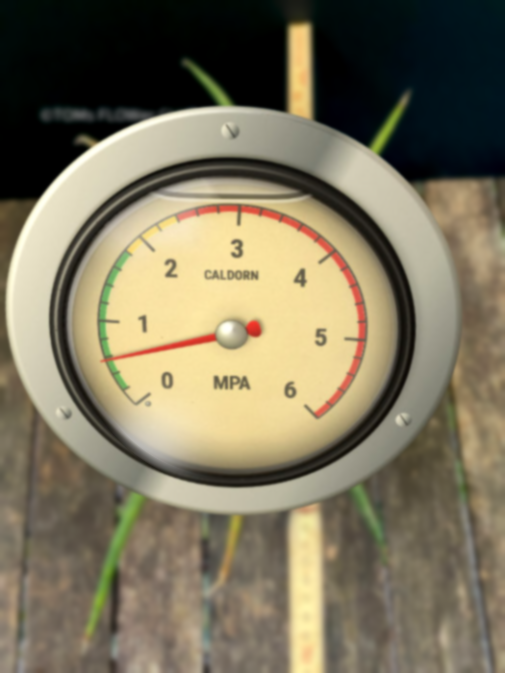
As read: {"value": 0.6, "unit": "MPa"}
